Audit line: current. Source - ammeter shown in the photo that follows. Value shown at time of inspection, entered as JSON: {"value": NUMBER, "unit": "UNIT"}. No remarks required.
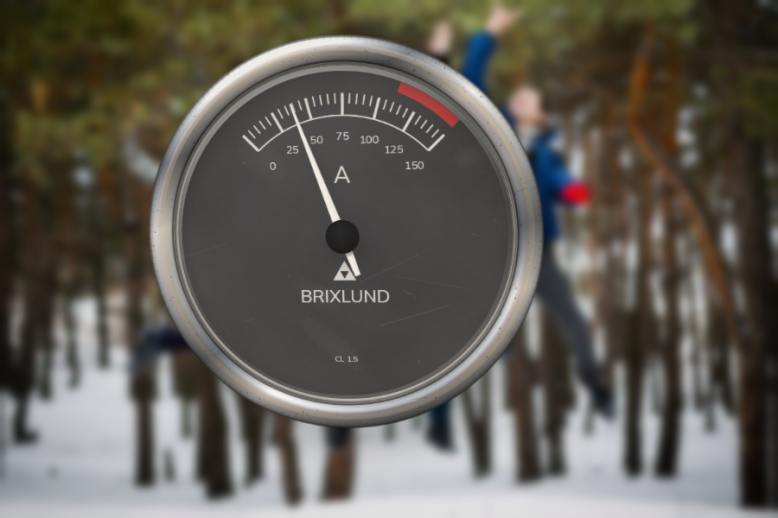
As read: {"value": 40, "unit": "A"}
